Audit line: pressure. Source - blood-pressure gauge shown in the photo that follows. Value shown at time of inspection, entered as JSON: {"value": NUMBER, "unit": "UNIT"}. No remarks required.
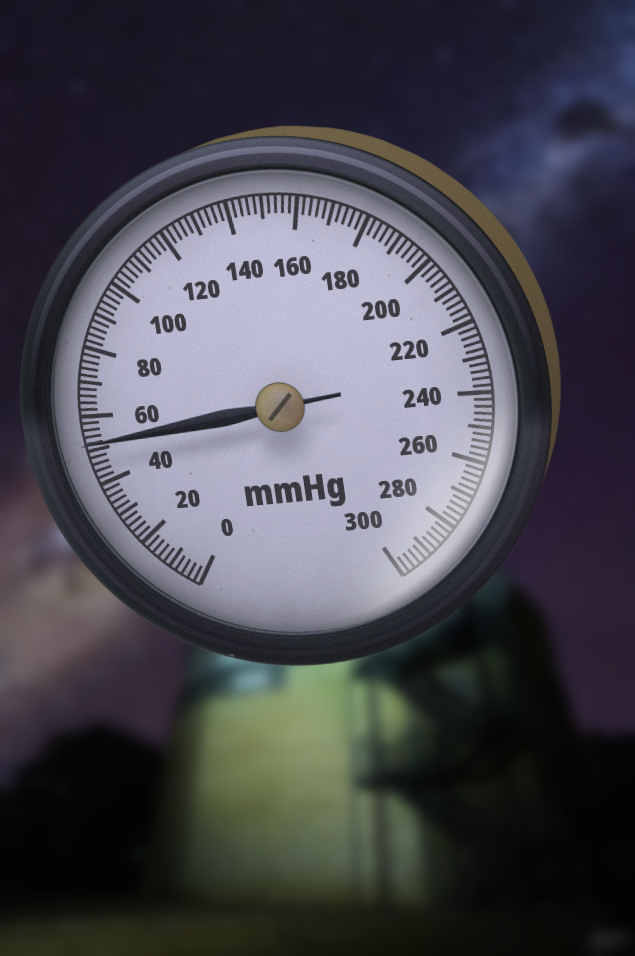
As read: {"value": 52, "unit": "mmHg"}
